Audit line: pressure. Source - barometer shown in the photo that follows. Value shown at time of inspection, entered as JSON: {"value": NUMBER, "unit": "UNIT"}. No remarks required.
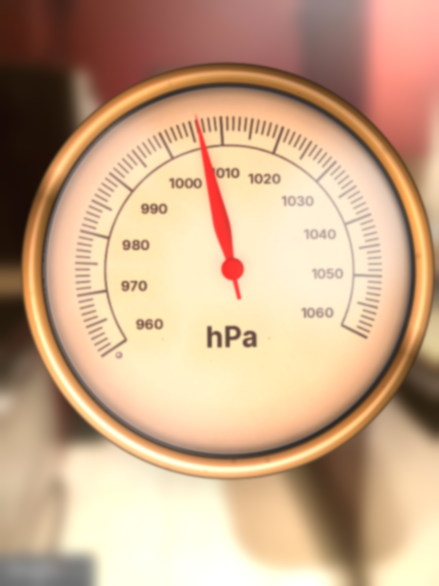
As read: {"value": 1006, "unit": "hPa"}
